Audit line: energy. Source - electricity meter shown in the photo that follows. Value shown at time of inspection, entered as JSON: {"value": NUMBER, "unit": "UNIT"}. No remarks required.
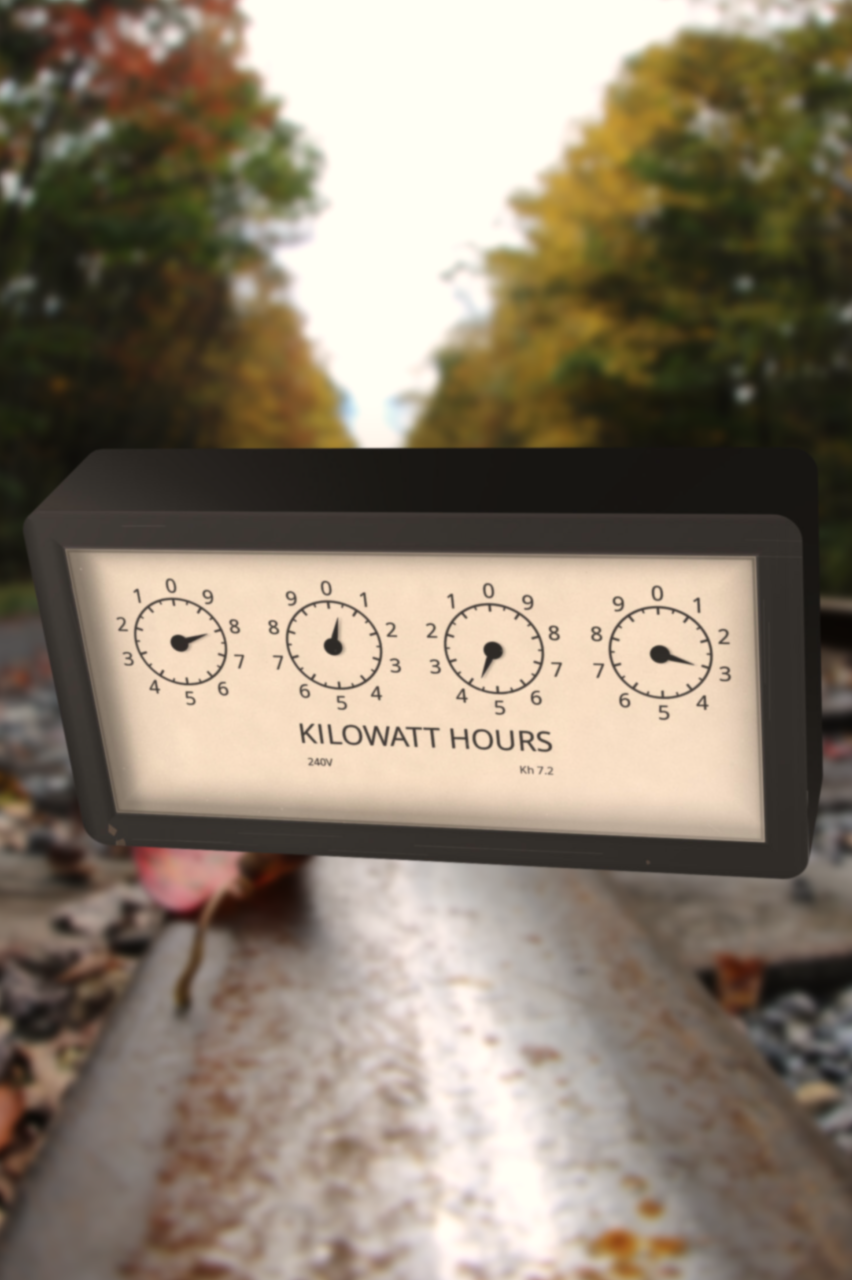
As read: {"value": 8043, "unit": "kWh"}
